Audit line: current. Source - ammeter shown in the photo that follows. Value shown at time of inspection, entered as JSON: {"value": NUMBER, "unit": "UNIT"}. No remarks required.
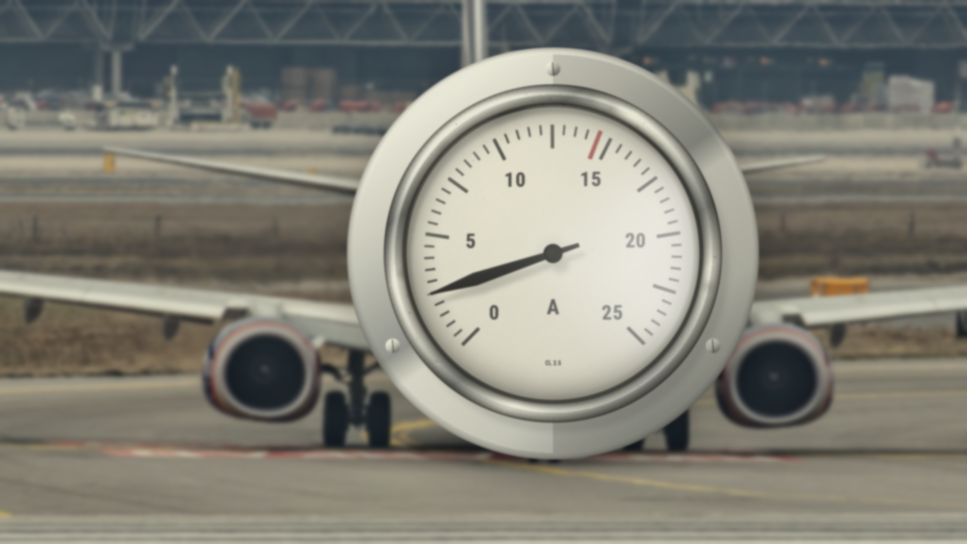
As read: {"value": 2.5, "unit": "A"}
